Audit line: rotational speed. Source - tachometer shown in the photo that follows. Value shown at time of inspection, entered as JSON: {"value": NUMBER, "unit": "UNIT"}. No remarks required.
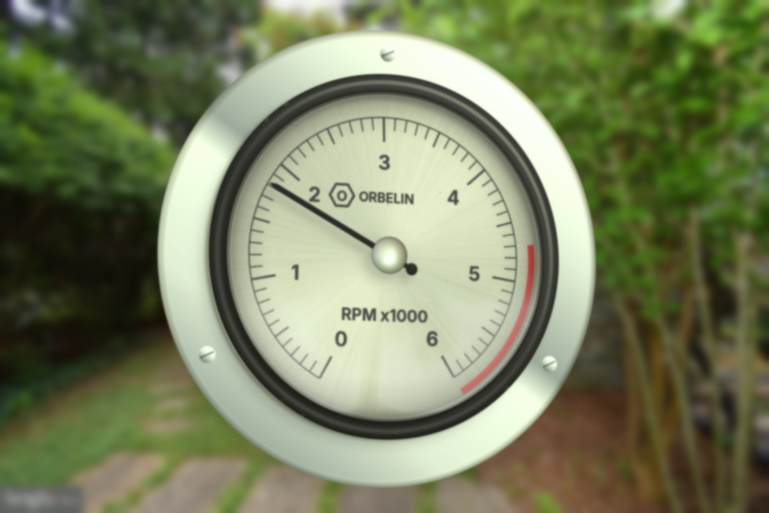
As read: {"value": 1800, "unit": "rpm"}
